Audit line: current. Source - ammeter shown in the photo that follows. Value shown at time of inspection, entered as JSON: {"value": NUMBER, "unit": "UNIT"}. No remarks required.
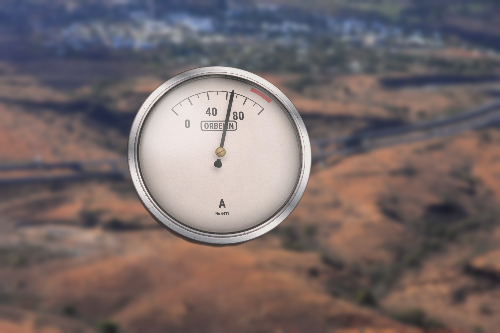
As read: {"value": 65, "unit": "A"}
